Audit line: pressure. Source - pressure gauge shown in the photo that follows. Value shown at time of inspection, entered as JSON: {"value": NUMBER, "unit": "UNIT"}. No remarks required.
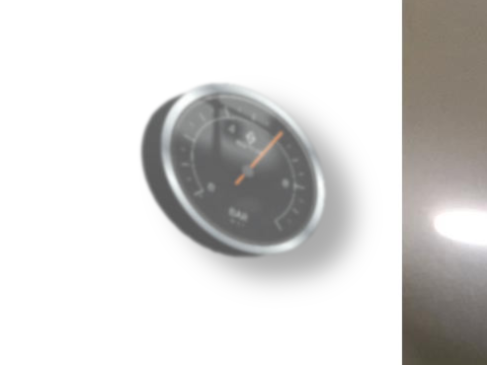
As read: {"value": 6, "unit": "bar"}
